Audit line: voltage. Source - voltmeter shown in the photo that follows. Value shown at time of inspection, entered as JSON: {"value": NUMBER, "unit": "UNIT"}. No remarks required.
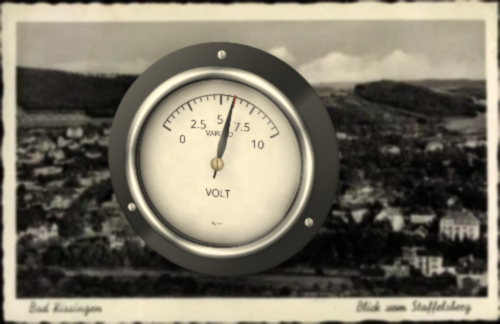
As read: {"value": 6, "unit": "V"}
